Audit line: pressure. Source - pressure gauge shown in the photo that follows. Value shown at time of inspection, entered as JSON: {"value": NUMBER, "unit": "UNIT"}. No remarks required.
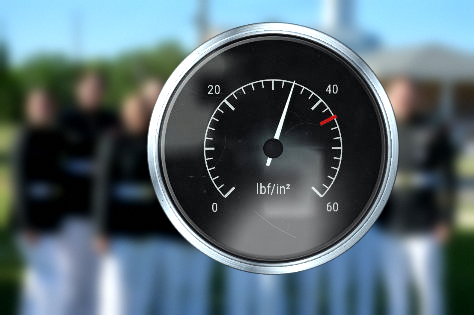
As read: {"value": 34, "unit": "psi"}
